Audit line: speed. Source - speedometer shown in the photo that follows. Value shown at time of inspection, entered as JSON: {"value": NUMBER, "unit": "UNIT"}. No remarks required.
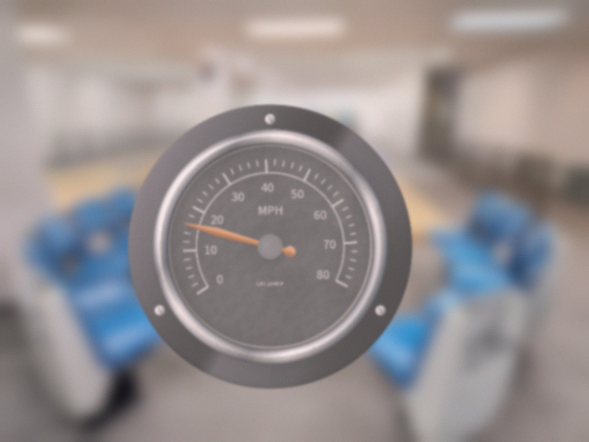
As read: {"value": 16, "unit": "mph"}
